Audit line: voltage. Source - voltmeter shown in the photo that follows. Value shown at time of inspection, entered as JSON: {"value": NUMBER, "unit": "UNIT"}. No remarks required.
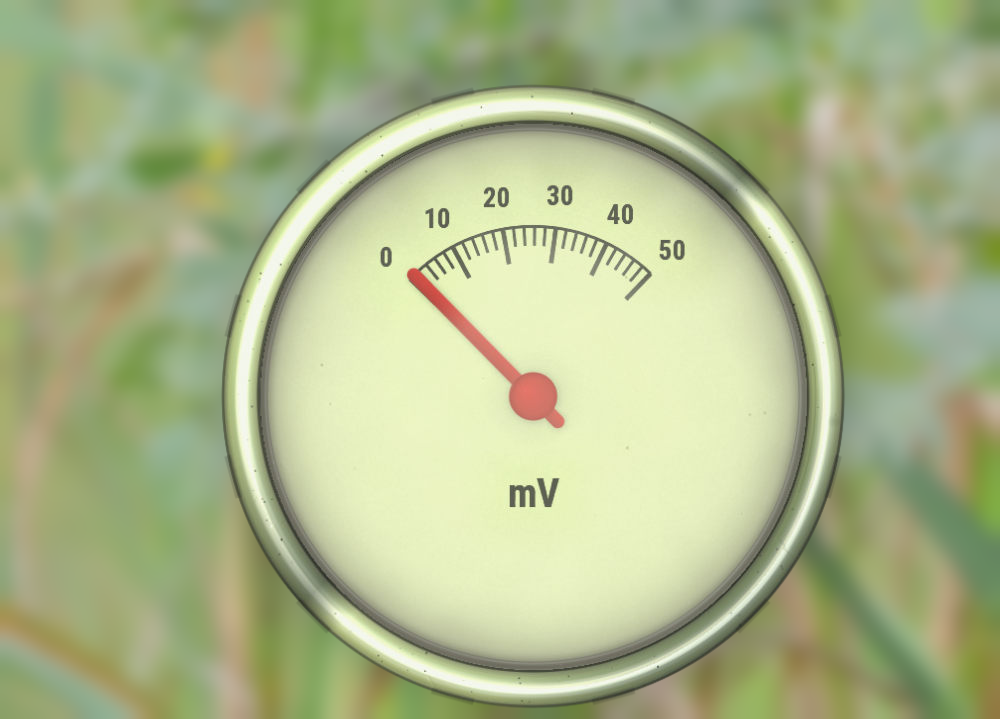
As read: {"value": 1, "unit": "mV"}
